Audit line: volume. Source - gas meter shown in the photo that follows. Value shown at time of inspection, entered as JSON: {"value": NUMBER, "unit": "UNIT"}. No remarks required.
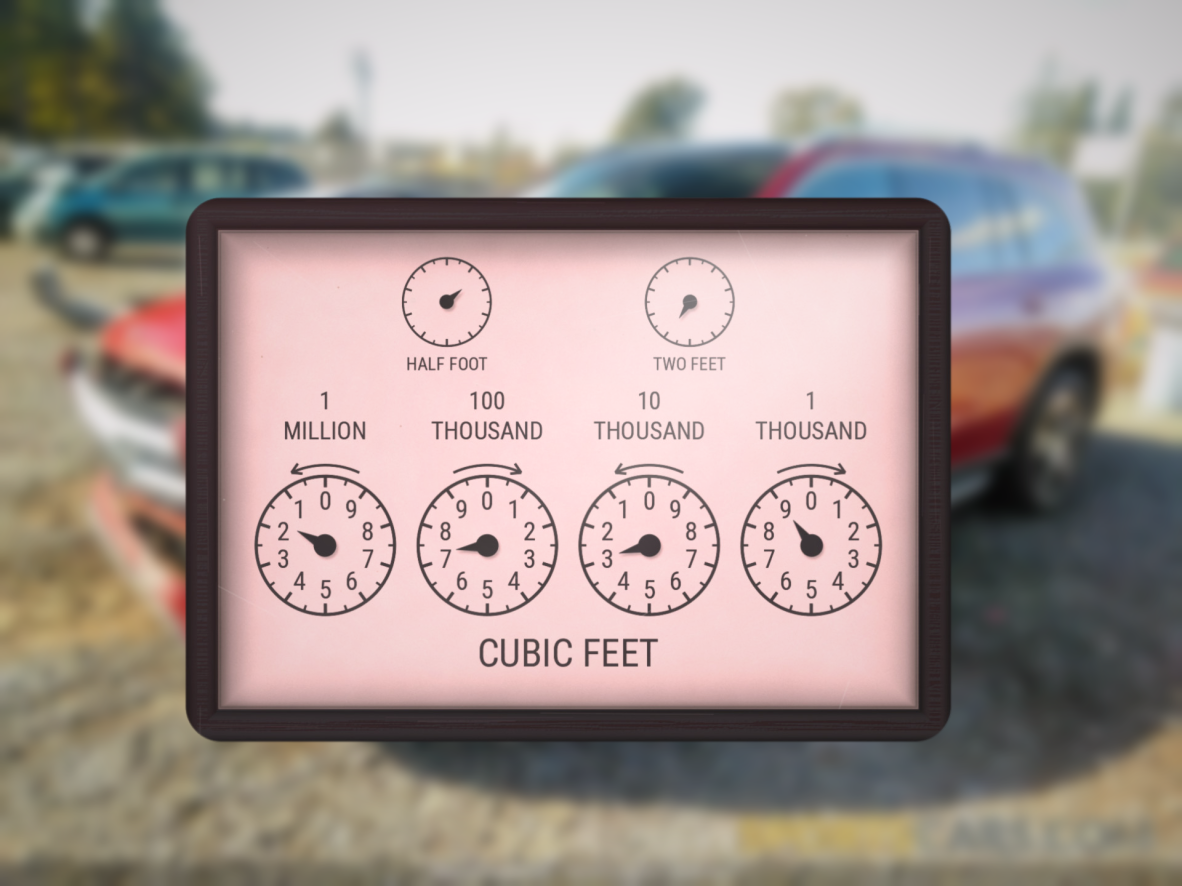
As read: {"value": 172900, "unit": "ft³"}
